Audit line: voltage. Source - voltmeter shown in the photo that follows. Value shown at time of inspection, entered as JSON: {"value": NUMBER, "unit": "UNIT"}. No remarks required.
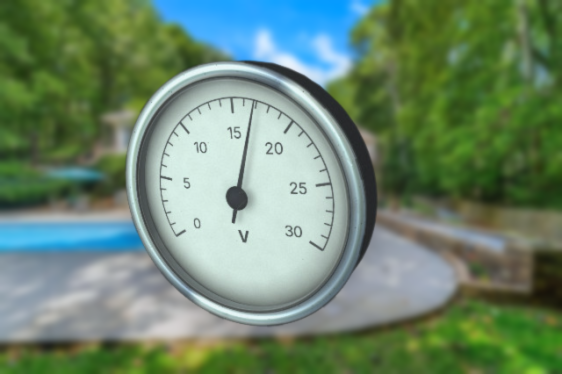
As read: {"value": 17, "unit": "V"}
